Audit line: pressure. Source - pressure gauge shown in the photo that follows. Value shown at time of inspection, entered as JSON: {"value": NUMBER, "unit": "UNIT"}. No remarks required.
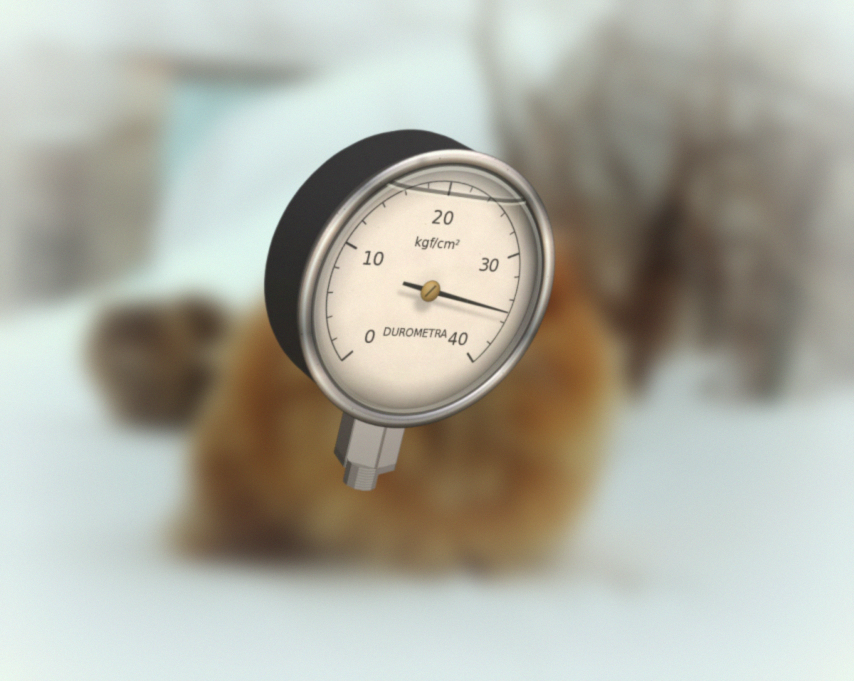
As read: {"value": 35, "unit": "kg/cm²"}
